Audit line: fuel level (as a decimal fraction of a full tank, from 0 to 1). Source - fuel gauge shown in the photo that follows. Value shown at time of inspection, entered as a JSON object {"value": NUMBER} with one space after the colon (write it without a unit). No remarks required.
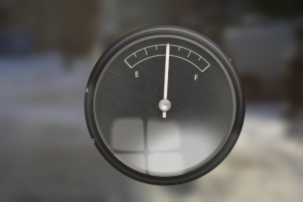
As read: {"value": 0.5}
